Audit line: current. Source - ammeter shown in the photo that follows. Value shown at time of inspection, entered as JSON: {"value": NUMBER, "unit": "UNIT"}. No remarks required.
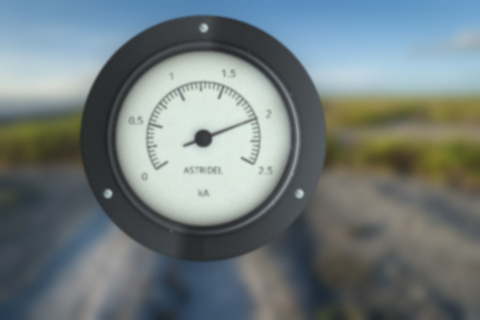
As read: {"value": 2, "unit": "kA"}
